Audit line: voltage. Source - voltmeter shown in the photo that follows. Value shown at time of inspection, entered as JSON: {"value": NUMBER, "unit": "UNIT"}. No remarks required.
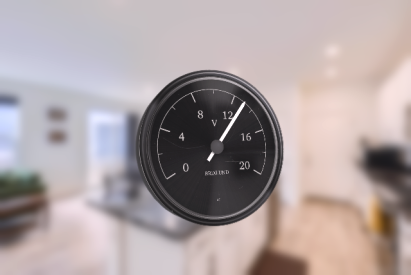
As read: {"value": 13, "unit": "V"}
